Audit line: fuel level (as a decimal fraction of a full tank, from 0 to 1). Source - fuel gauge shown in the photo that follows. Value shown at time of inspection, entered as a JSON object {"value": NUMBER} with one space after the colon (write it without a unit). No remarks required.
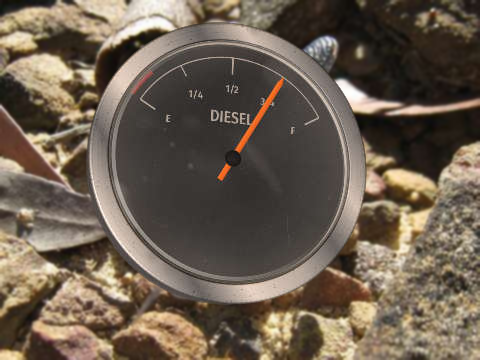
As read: {"value": 0.75}
